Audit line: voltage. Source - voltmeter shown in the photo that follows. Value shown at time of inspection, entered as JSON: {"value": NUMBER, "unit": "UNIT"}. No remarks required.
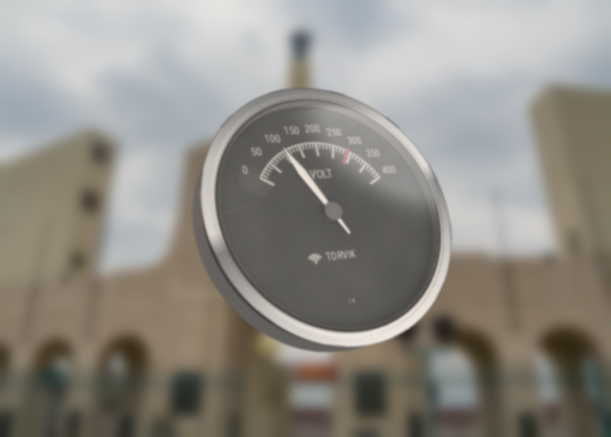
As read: {"value": 100, "unit": "V"}
